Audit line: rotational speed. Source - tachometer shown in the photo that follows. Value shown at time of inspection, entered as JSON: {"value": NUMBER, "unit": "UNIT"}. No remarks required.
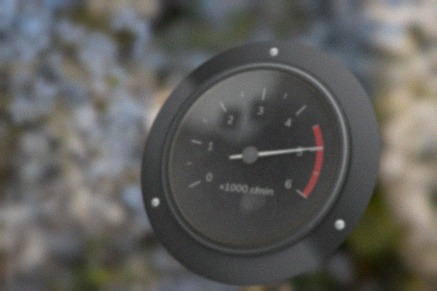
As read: {"value": 5000, "unit": "rpm"}
